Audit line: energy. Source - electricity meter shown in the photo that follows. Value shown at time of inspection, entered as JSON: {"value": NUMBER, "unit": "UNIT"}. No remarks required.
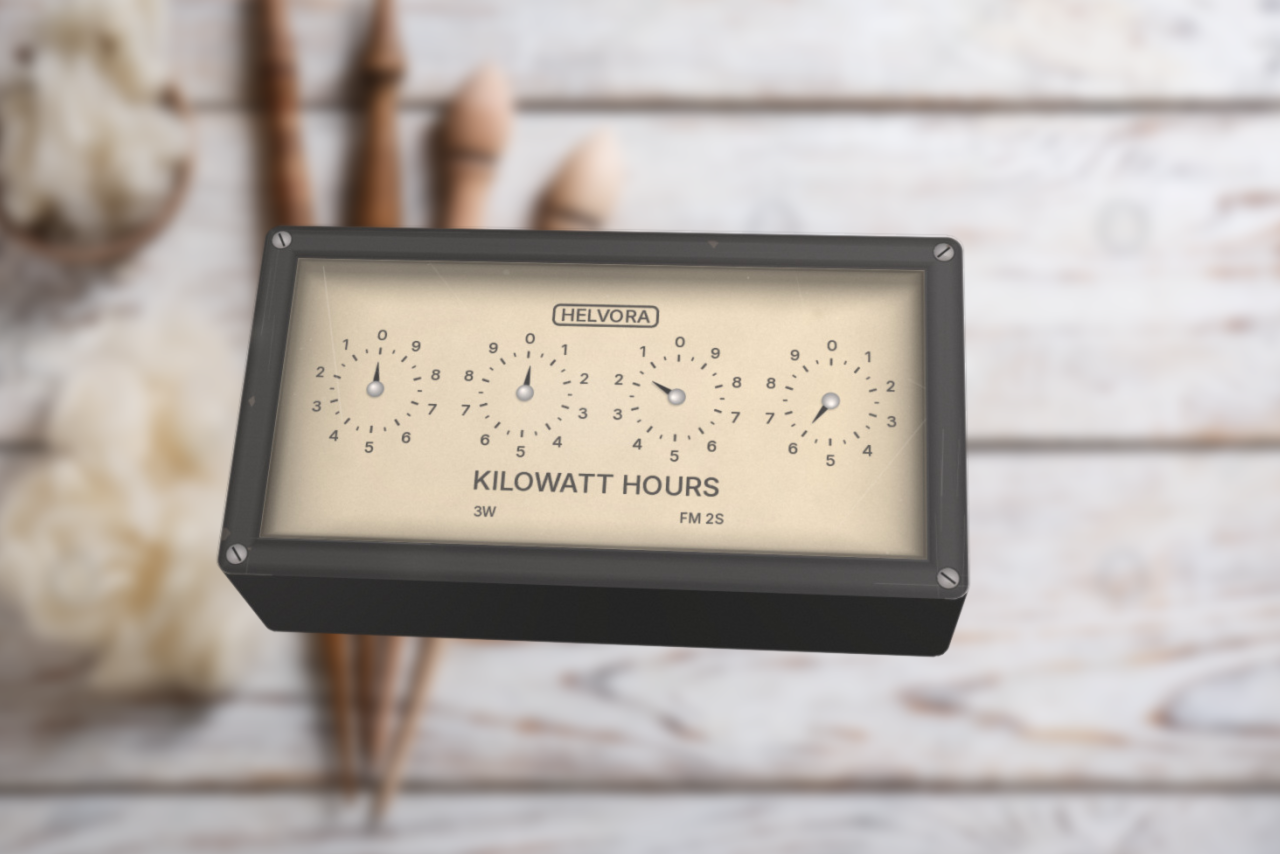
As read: {"value": 16, "unit": "kWh"}
